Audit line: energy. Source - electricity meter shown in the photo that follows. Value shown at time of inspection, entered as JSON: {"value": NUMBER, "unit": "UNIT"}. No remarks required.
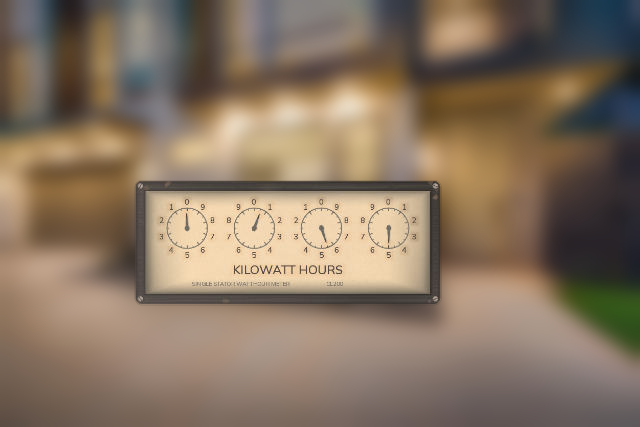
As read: {"value": 55, "unit": "kWh"}
